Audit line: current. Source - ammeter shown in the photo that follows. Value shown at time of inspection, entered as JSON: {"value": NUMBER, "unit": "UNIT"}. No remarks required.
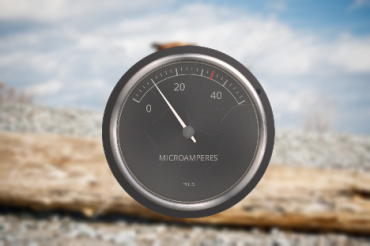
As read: {"value": 10, "unit": "µA"}
